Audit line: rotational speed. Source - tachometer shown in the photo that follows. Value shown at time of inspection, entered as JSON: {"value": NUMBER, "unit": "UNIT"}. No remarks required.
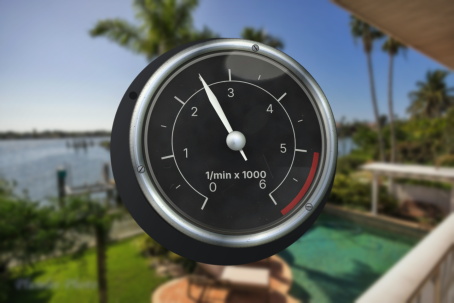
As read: {"value": 2500, "unit": "rpm"}
